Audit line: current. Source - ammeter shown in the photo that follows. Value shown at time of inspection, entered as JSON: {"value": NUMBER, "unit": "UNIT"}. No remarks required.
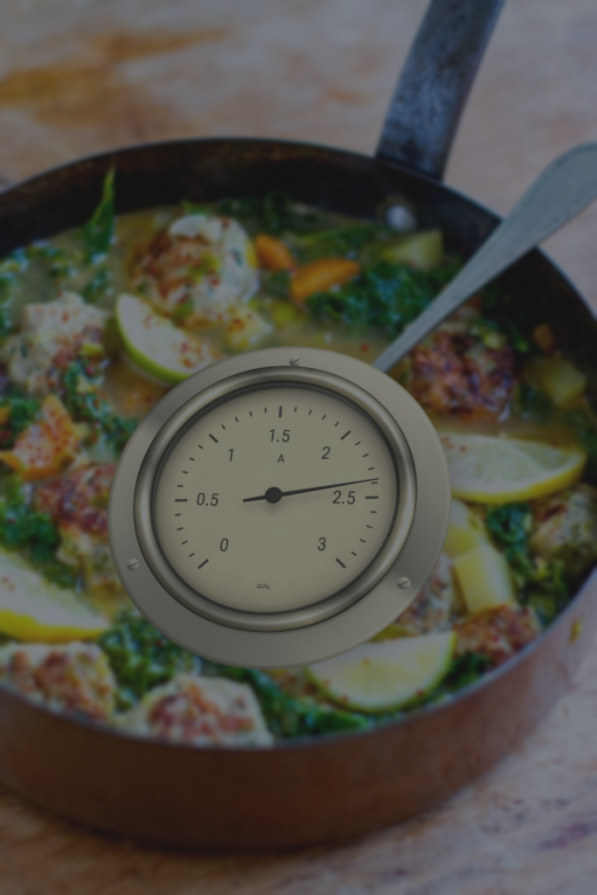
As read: {"value": 2.4, "unit": "A"}
